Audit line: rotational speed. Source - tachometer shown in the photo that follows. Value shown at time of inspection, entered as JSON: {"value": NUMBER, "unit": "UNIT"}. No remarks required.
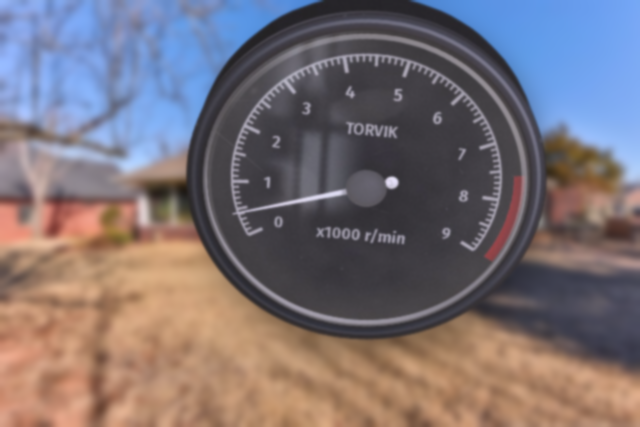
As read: {"value": 500, "unit": "rpm"}
